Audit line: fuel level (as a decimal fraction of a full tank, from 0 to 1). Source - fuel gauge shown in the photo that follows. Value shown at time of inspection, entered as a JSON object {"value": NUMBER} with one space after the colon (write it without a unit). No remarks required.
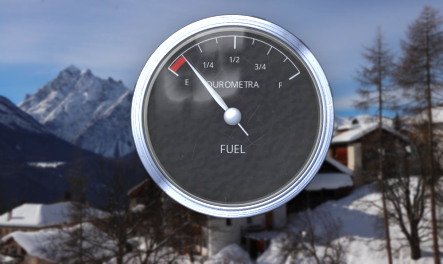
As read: {"value": 0.125}
